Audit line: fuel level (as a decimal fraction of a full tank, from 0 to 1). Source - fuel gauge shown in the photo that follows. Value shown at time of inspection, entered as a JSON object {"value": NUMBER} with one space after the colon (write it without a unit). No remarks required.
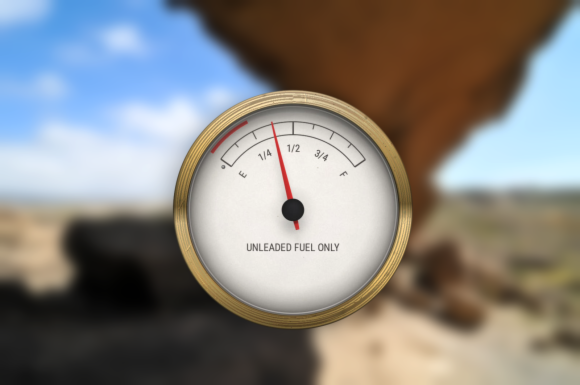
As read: {"value": 0.375}
